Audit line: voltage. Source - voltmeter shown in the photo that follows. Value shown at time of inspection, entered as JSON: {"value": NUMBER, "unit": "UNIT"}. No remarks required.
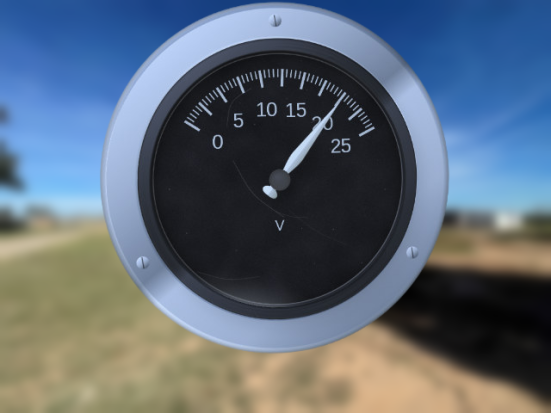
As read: {"value": 20, "unit": "V"}
